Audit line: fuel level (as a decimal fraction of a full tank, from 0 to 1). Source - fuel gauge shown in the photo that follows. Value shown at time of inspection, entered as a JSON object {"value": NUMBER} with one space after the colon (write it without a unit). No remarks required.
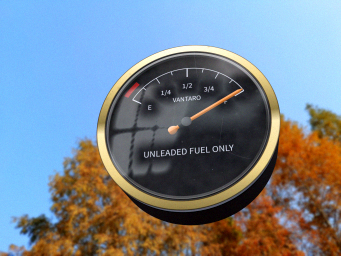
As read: {"value": 1}
